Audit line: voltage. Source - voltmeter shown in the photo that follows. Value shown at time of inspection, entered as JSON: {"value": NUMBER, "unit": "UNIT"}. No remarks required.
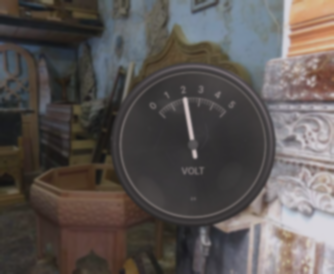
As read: {"value": 2, "unit": "V"}
